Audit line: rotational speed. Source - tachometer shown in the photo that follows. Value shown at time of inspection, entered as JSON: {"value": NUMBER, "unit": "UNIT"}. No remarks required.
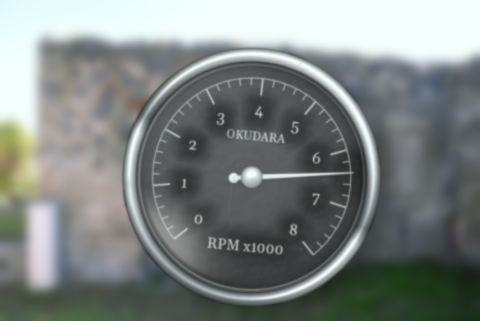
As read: {"value": 6400, "unit": "rpm"}
